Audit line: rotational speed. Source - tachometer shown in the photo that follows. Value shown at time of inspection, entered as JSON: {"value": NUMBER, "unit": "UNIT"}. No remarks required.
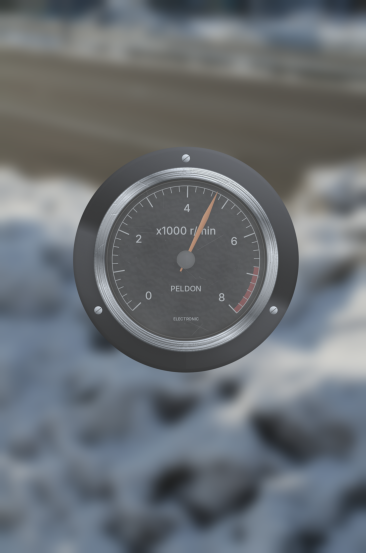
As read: {"value": 4700, "unit": "rpm"}
